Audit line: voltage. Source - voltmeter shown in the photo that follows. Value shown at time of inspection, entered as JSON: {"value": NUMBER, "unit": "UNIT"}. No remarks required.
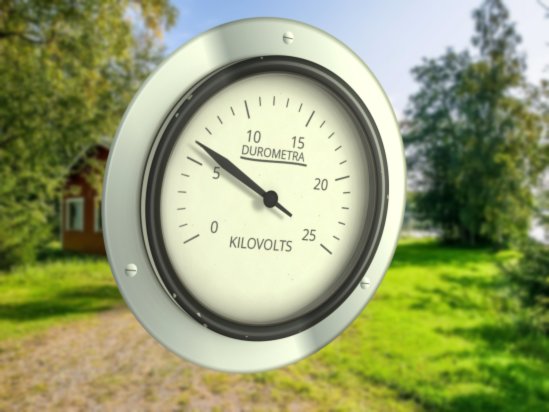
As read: {"value": 6, "unit": "kV"}
